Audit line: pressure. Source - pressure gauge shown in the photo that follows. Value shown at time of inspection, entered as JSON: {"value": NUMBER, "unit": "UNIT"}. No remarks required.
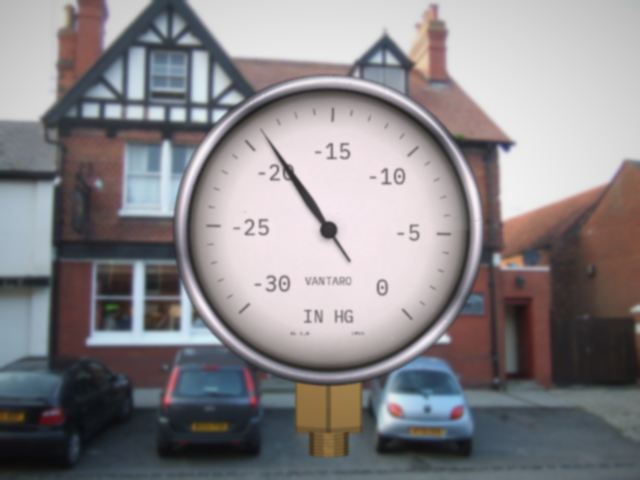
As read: {"value": -19, "unit": "inHg"}
